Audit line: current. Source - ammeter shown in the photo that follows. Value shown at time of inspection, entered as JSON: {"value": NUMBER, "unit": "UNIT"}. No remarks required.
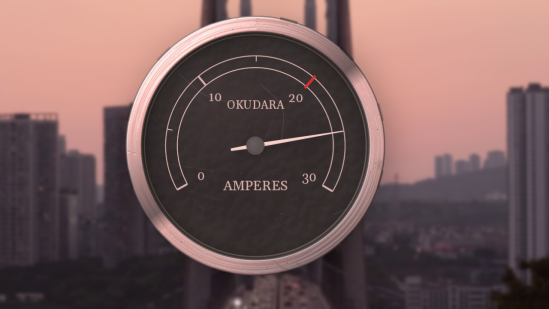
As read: {"value": 25, "unit": "A"}
